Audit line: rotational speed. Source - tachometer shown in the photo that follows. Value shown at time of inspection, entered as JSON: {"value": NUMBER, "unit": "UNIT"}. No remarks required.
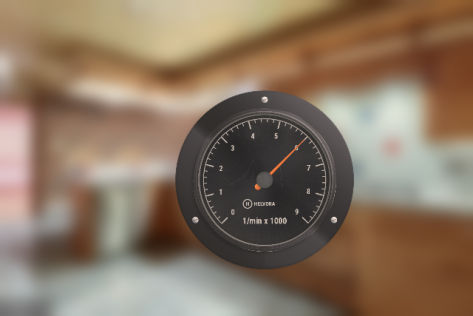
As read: {"value": 6000, "unit": "rpm"}
